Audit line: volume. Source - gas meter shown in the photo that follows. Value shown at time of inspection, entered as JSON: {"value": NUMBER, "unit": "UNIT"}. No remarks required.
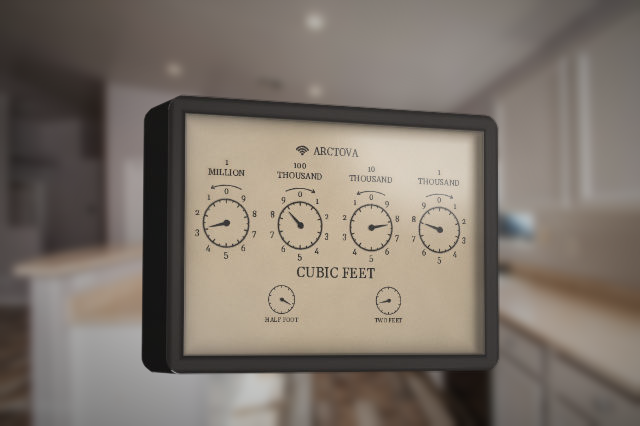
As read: {"value": 287800, "unit": "ft³"}
